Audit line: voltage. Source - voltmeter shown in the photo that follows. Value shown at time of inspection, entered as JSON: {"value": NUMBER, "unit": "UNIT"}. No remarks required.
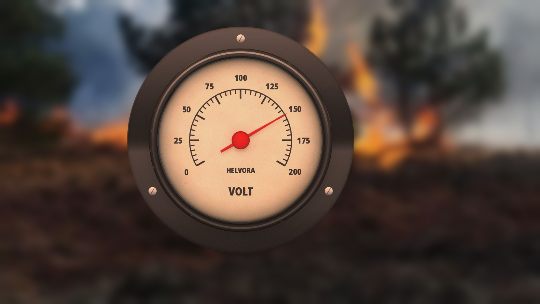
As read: {"value": 150, "unit": "V"}
